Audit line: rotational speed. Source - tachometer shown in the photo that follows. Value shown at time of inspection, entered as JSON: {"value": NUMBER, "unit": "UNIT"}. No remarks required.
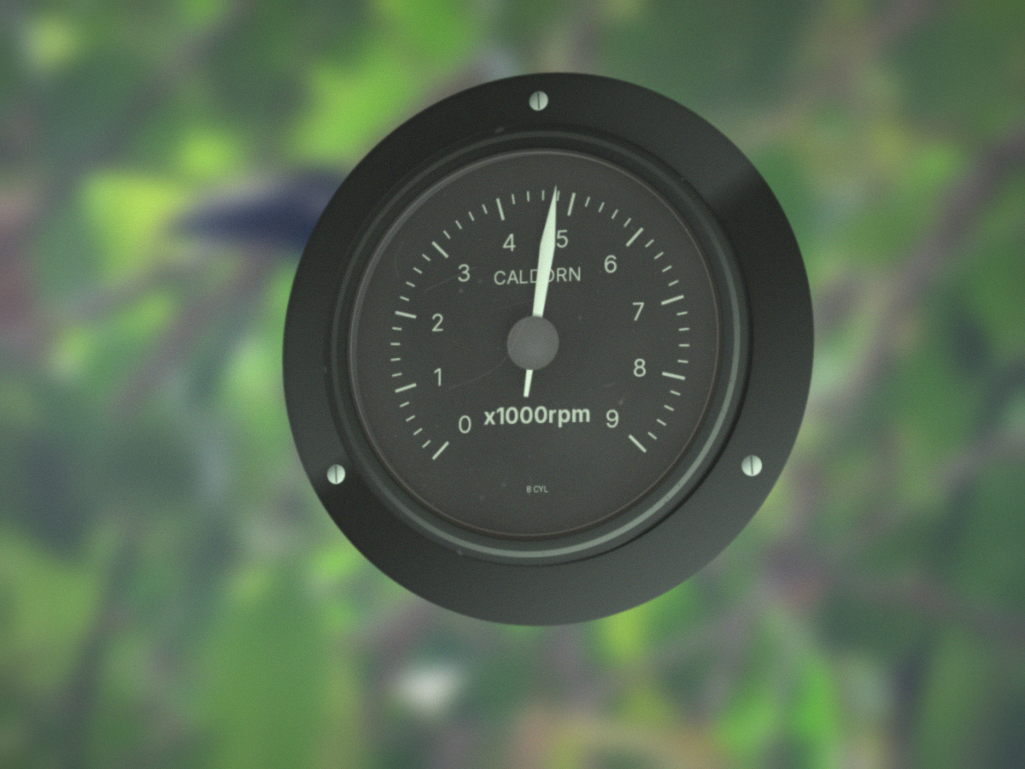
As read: {"value": 4800, "unit": "rpm"}
